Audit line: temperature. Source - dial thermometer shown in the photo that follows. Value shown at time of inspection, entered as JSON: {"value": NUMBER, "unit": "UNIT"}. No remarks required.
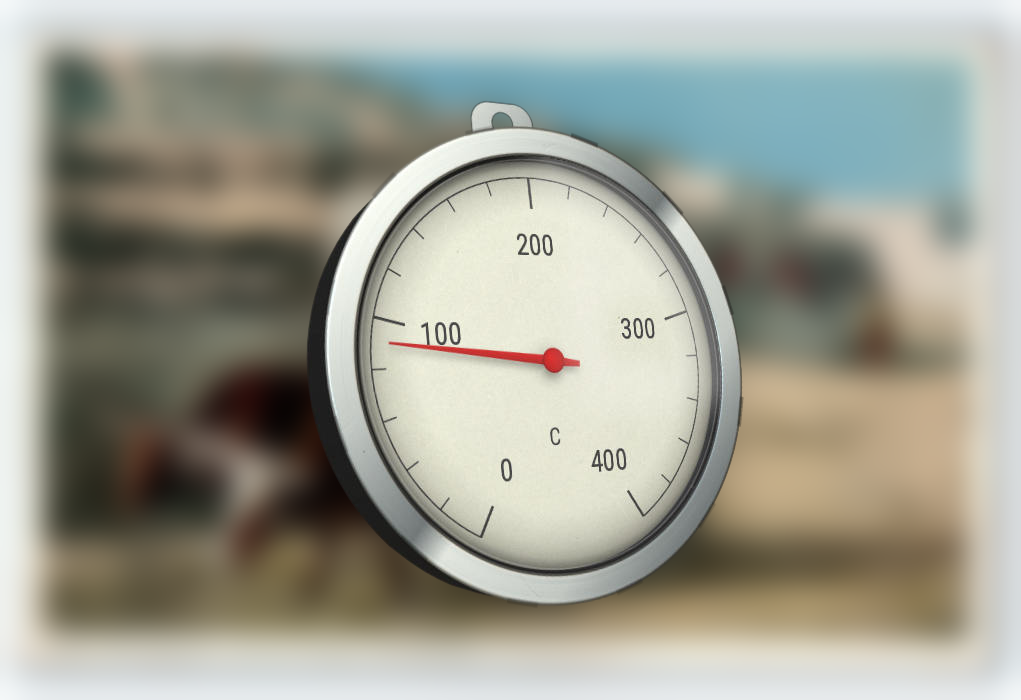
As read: {"value": 90, "unit": "°C"}
